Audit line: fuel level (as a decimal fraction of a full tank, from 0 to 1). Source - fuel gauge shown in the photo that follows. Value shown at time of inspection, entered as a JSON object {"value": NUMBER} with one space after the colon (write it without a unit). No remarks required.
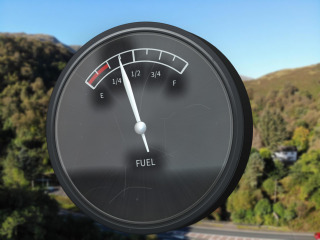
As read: {"value": 0.375}
